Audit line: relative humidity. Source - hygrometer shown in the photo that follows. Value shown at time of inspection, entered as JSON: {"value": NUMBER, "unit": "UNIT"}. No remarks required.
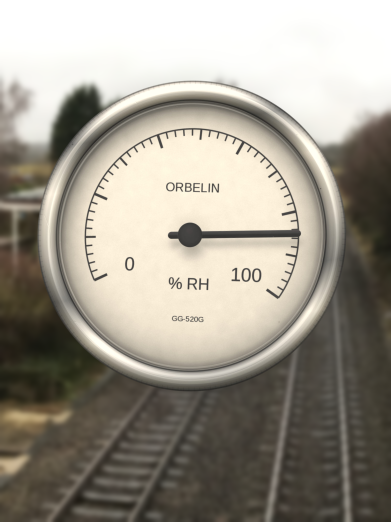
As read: {"value": 85, "unit": "%"}
